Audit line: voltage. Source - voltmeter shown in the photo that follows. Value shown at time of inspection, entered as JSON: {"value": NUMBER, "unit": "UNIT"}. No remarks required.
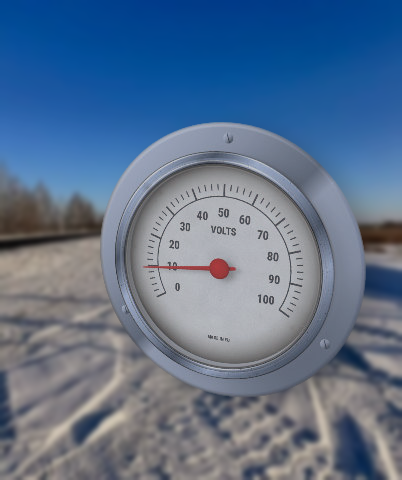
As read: {"value": 10, "unit": "V"}
